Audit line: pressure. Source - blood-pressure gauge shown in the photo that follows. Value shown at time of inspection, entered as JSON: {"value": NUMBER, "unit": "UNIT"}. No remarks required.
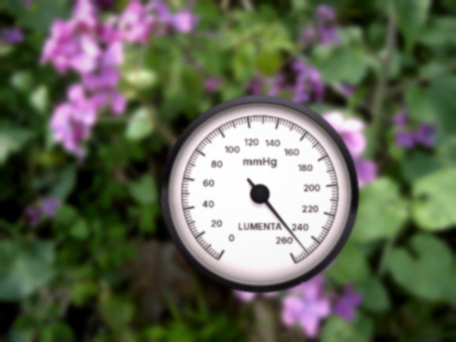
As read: {"value": 250, "unit": "mmHg"}
